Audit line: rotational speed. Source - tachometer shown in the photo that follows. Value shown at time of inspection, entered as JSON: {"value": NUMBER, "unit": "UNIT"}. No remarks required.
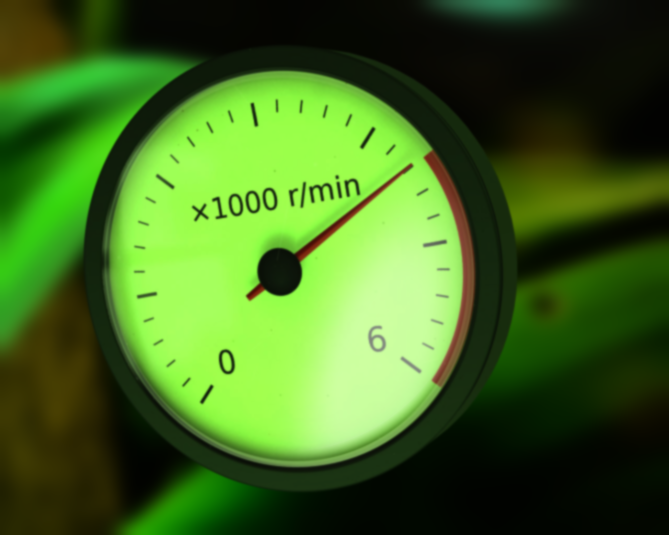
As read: {"value": 4400, "unit": "rpm"}
